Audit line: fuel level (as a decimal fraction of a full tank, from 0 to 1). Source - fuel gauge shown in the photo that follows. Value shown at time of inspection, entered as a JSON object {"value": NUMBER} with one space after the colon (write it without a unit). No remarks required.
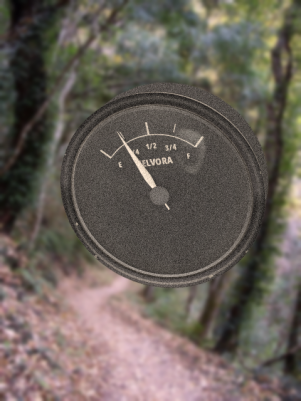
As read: {"value": 0.25}
